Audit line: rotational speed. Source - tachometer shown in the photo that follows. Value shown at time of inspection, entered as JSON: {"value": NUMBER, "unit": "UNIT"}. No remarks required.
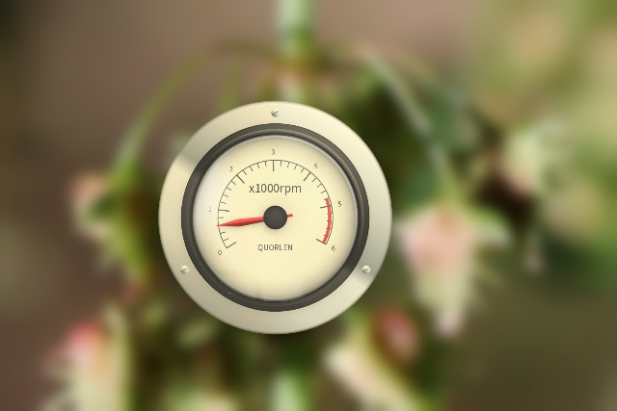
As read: {"value": 600, "unit": "rpm"}
